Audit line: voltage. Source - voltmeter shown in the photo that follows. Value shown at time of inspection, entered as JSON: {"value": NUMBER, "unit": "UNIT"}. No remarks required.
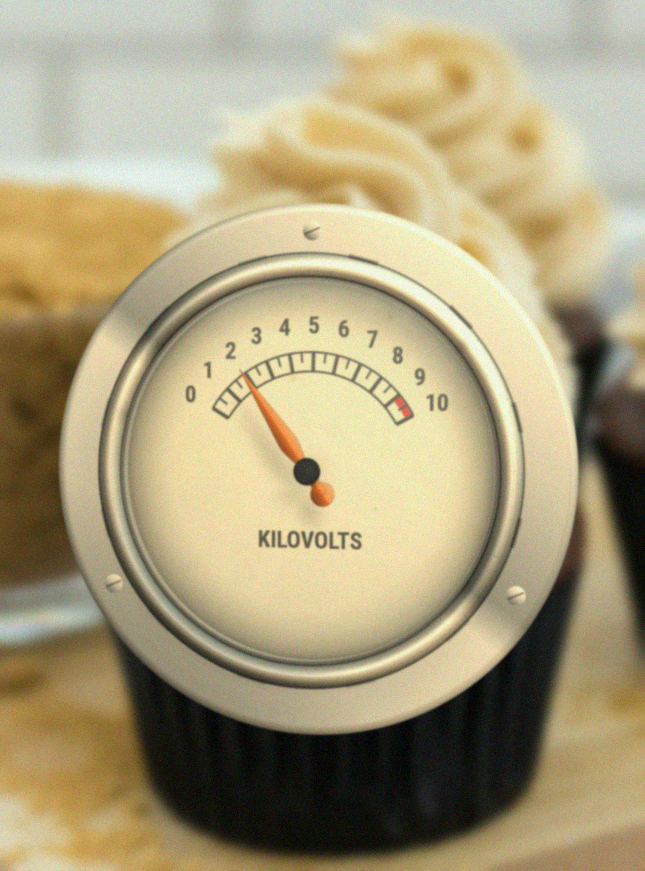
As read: {"value": 2, "unit": "kV"}
